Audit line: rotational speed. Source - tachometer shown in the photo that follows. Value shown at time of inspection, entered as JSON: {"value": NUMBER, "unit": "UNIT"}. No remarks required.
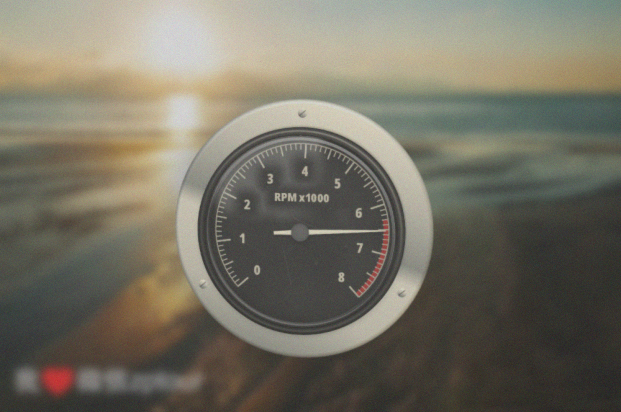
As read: {"value": 6500, "unit": "rpm"}
